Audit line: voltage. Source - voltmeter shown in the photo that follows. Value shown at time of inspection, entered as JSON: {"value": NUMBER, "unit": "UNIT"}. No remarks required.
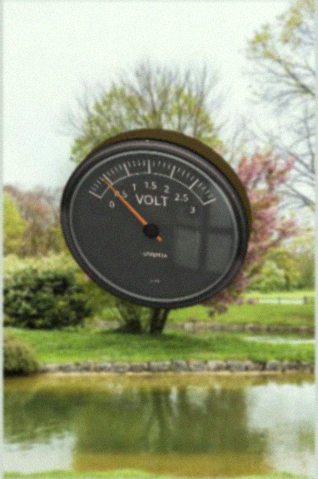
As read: {"value": 0.5, "unit": "V"}
